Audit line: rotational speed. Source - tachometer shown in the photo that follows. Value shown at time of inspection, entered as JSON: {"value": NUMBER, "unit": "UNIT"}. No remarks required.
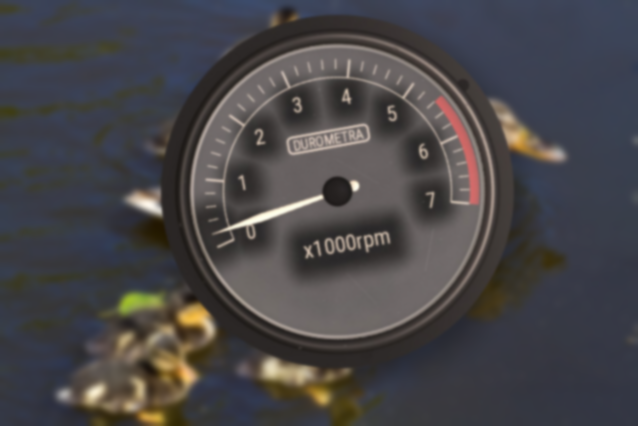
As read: {"value": 200, "unit": "rpm"}
